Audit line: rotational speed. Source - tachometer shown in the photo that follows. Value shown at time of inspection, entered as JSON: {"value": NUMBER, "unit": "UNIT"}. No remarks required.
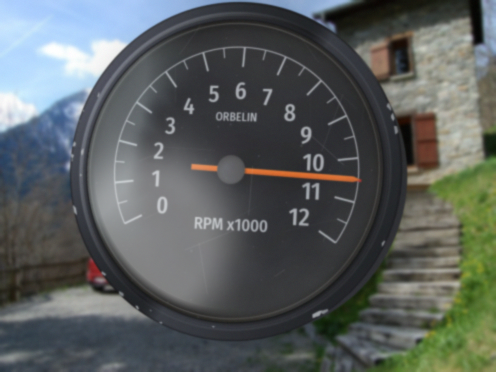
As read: {"value": 10500, "unit": "rpm"}
